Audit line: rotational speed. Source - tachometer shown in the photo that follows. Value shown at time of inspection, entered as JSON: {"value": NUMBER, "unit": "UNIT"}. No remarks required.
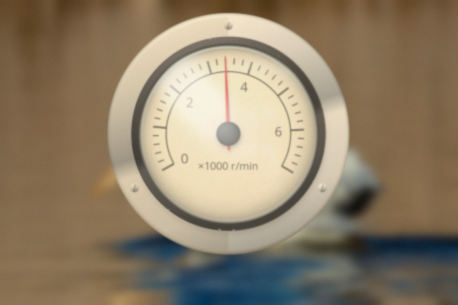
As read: {"value": 3400, "unit": "rpm"}
